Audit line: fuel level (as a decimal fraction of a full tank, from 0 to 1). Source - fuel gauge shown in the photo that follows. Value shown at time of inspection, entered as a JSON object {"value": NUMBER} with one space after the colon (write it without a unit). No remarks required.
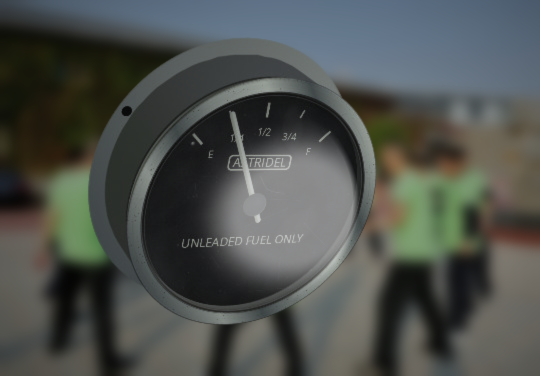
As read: {"value": 0.25}
